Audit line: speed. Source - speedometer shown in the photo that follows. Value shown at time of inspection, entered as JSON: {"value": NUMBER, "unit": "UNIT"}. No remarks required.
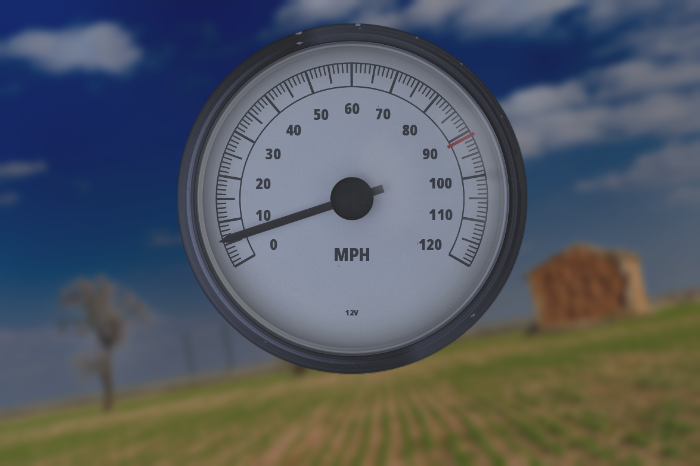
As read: {"value": 6, "unit": "mph"}
